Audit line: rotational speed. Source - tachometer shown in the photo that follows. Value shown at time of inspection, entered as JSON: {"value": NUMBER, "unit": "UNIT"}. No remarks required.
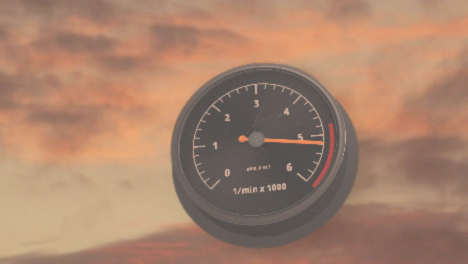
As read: {"value": 5200, "unit": "rpm"}
